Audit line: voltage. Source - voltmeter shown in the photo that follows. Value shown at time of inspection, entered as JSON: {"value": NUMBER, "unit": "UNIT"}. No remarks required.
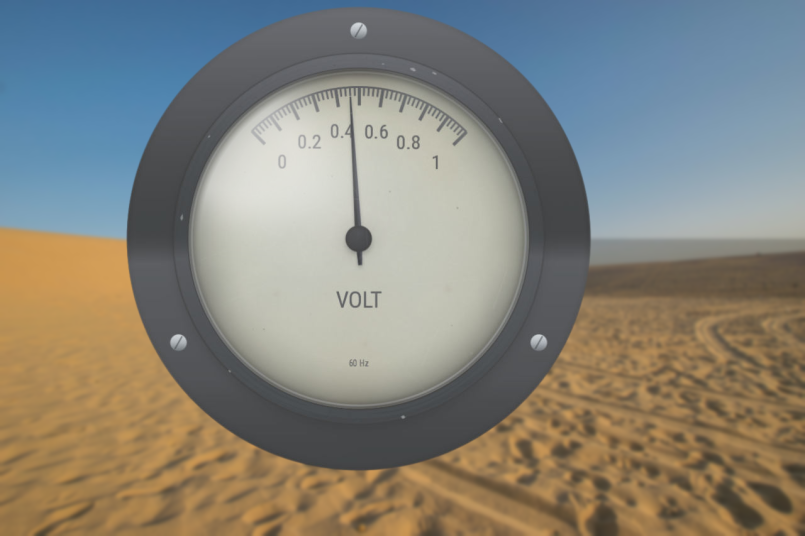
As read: {"value": 0.46, "unit": "V"}
